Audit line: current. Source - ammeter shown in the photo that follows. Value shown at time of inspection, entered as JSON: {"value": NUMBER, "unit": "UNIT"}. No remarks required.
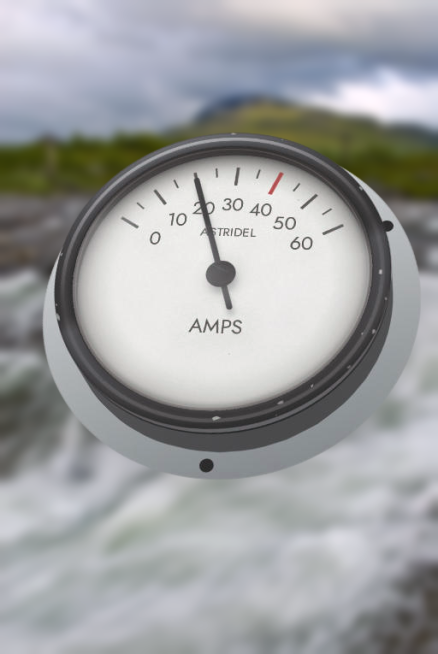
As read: {"value": 20, "unit": "A"}
